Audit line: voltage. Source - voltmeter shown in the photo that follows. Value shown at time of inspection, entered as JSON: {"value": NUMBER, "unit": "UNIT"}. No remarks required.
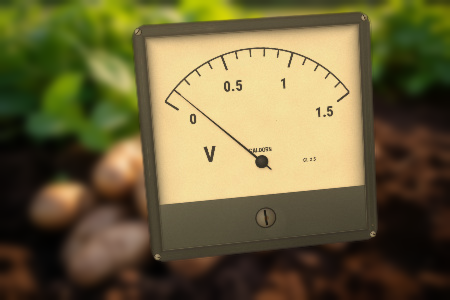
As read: {"value": 0.1, "unit": "V"}
